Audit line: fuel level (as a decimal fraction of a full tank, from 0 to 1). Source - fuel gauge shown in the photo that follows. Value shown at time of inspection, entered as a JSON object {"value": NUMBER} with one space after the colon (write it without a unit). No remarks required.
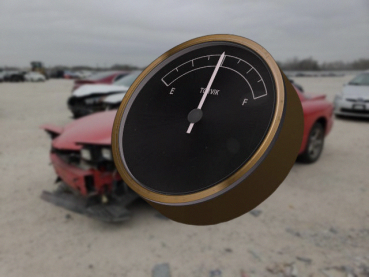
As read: {"value": 0.5}
